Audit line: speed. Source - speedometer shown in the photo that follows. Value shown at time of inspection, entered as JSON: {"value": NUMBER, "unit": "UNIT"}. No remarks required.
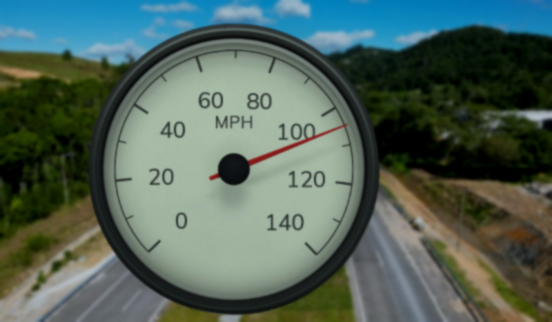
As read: {"value": 105, "unit": "mph"}
